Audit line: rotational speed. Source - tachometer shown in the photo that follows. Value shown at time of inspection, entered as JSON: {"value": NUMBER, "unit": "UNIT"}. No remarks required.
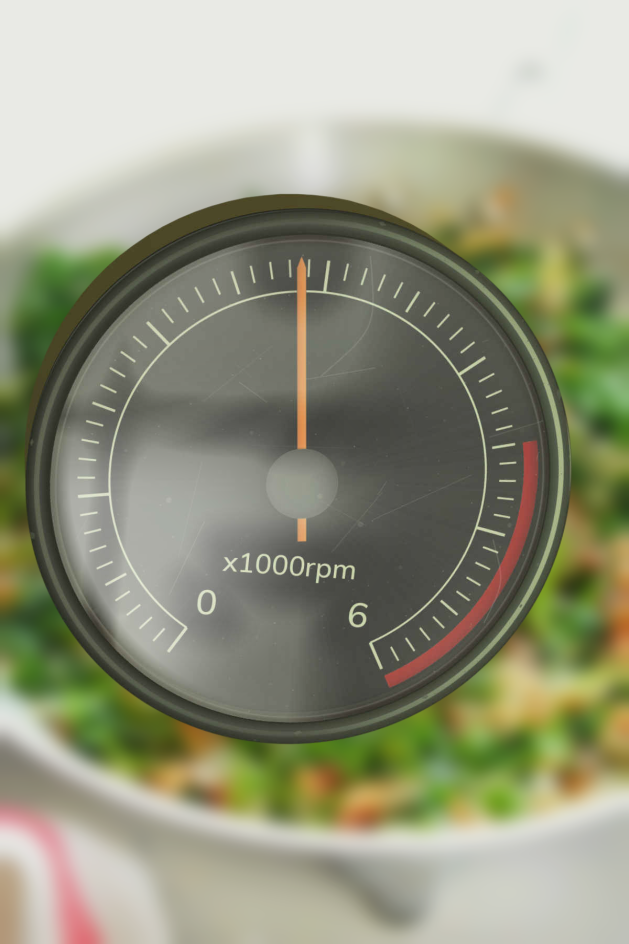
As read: {"value": 2850, "unit": "rpm"}
